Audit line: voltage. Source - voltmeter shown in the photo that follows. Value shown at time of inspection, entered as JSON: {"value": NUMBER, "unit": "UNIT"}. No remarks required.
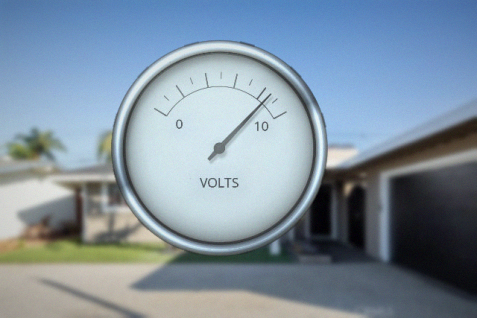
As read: {"value": 8.5, "unit": "V"}
